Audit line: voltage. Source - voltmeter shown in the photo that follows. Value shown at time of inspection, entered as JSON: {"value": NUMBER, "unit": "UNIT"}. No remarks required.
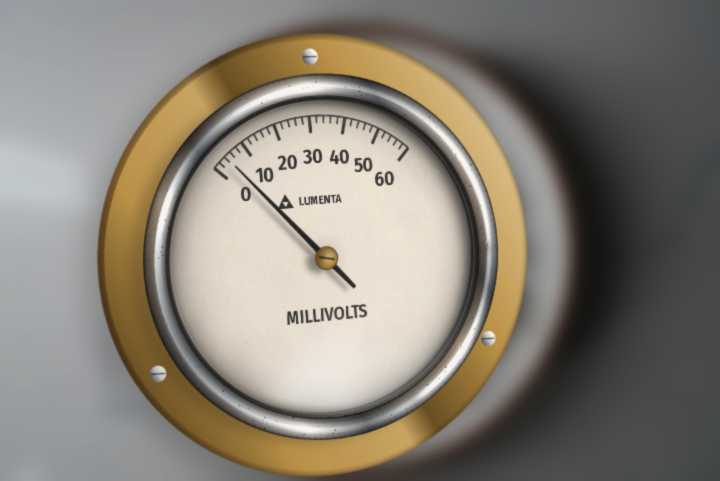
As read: {"value": 4, "unit": "mV"}
